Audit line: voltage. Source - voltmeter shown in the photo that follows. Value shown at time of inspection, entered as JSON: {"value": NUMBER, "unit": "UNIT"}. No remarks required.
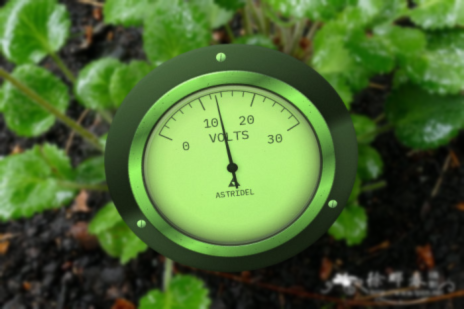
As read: {"value": 13, "unit": "V"}
